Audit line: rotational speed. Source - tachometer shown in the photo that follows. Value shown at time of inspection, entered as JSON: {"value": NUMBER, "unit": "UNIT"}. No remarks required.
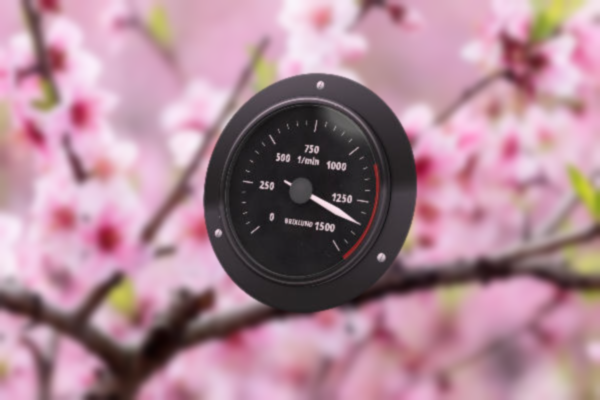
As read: {"value": 1350, "unit": "rpm"}
